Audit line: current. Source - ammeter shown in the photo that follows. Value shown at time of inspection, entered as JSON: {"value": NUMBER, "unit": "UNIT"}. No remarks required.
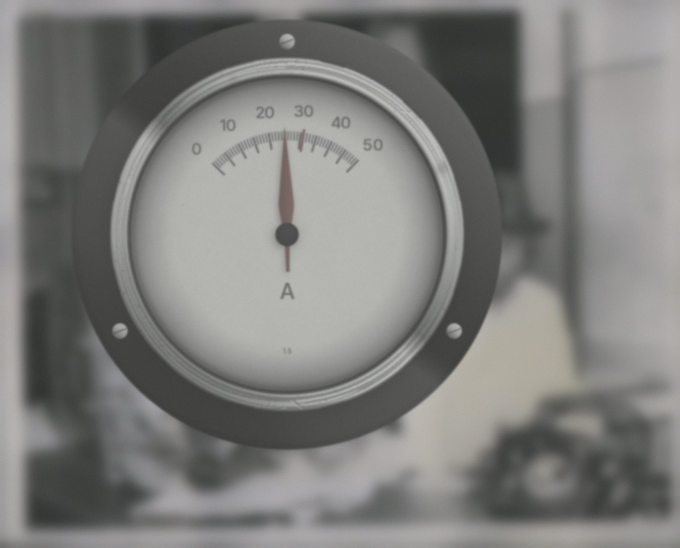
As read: {"value": 25, "unit": "A"}
